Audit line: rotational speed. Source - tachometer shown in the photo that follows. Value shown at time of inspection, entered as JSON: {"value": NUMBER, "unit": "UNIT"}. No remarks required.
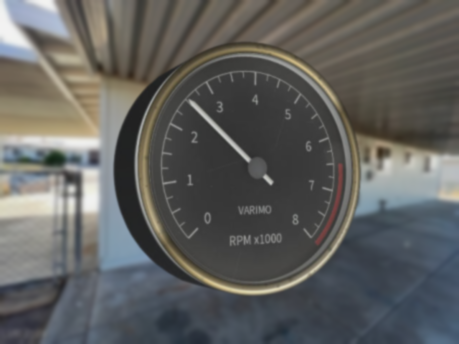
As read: {"value": 2500, "unit": "rpm"}
